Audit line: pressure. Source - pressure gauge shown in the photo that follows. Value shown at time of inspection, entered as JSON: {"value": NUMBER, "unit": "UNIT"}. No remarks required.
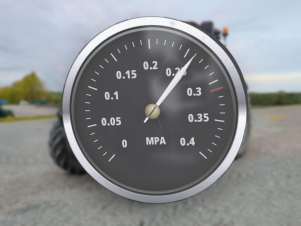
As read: {"value": 0.26, "unit": "MPa"}
